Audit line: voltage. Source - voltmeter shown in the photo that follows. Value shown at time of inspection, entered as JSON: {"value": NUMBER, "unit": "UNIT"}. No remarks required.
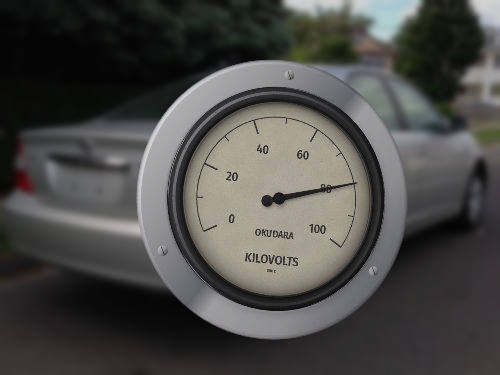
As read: {"value": 80, "unit": "kV"}
